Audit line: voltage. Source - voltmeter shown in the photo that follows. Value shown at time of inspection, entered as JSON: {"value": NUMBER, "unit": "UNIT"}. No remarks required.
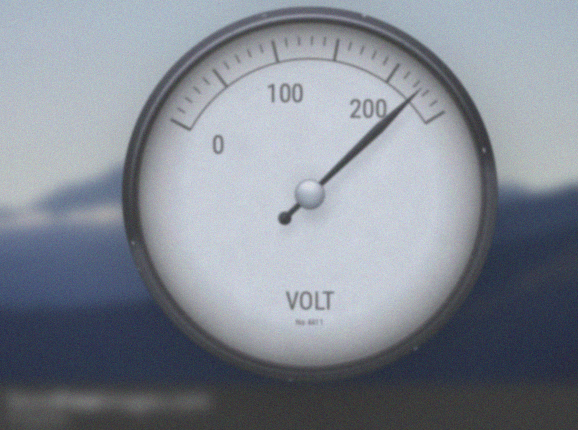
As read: {"value": 225, "unit": "V"}
